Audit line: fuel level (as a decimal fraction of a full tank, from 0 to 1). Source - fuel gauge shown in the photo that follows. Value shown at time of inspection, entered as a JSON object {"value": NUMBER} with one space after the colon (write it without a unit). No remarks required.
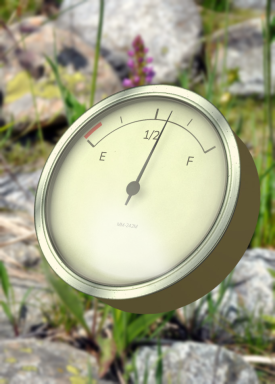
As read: {"value": 0.625}
